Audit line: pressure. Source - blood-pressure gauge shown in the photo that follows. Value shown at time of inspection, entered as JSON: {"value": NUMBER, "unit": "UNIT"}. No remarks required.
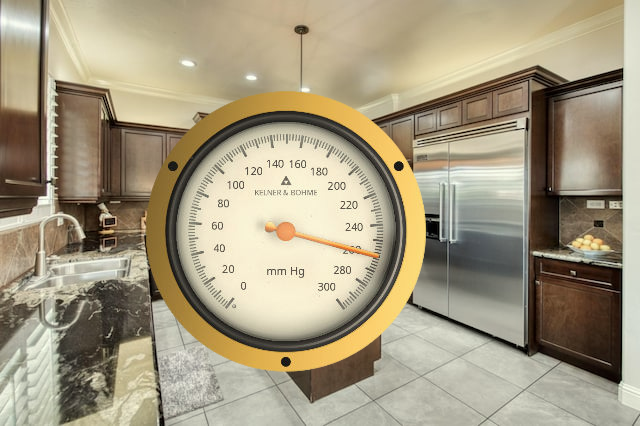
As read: {"value": 260, "unit": "mmHg"}
